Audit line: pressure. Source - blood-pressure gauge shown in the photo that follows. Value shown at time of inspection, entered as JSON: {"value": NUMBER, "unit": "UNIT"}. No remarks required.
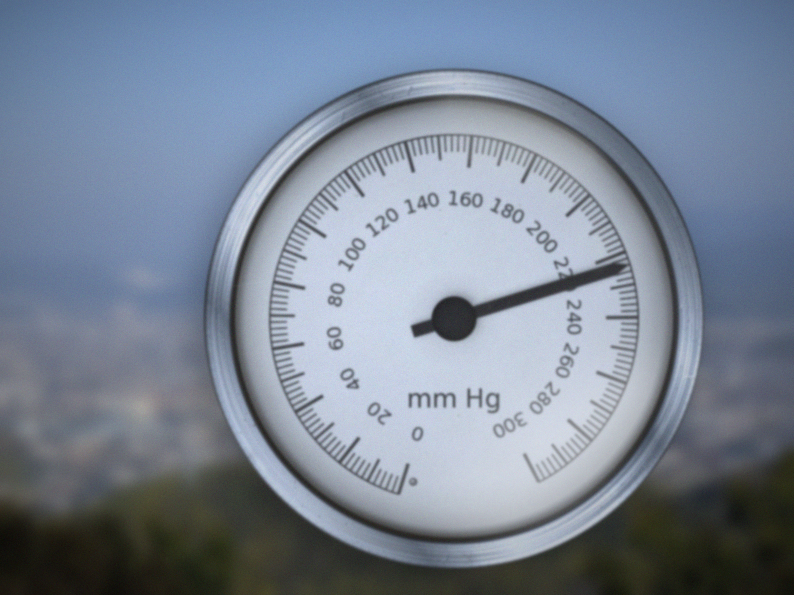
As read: {"value": 224, "unit": "mmHg"}
